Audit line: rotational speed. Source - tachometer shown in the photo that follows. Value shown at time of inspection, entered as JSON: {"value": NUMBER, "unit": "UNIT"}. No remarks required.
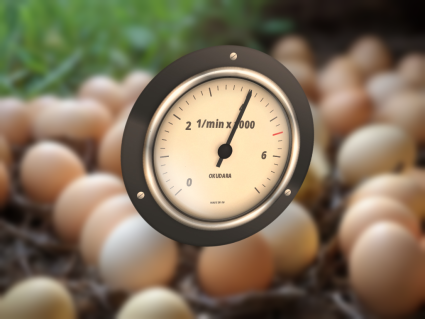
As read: {"value": 4000, "unit": "rpm"}
